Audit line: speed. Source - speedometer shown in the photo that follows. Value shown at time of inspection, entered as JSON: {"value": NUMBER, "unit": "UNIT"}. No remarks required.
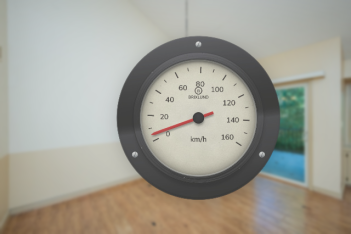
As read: {"value": 5, "unit": "km/h"}
